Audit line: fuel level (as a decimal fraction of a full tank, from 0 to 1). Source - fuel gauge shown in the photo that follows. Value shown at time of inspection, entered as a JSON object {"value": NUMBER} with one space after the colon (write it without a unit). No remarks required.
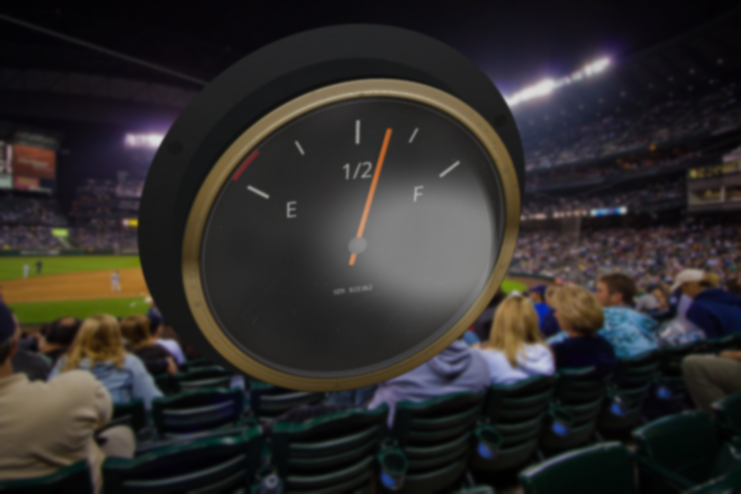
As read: {"value": 0.625}
